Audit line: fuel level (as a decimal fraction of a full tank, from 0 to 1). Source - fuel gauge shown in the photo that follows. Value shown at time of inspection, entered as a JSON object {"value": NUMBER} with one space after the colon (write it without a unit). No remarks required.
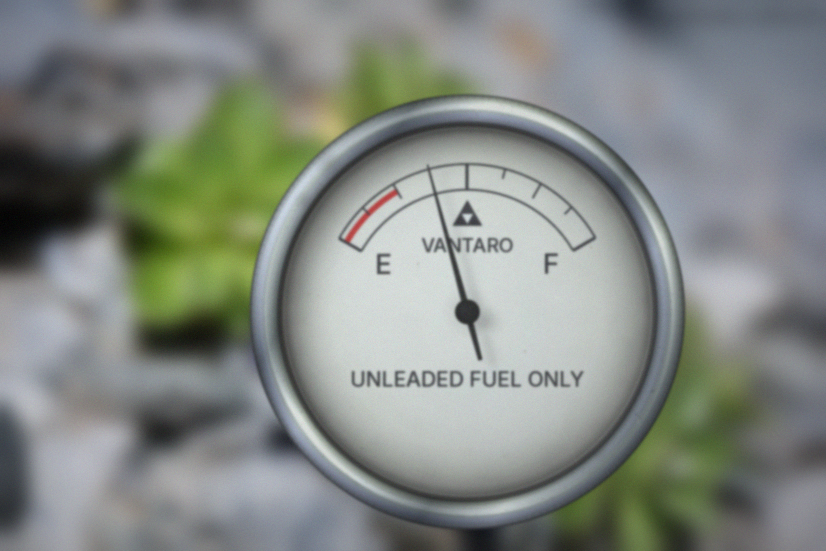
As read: {"value": 0.375}
